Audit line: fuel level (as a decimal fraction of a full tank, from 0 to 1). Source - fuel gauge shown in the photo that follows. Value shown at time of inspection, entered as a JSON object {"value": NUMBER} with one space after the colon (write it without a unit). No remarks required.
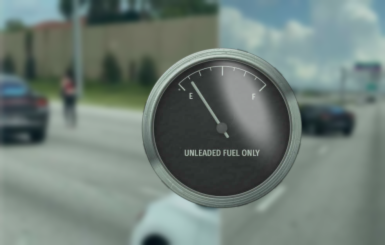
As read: {"value": 0.125}
